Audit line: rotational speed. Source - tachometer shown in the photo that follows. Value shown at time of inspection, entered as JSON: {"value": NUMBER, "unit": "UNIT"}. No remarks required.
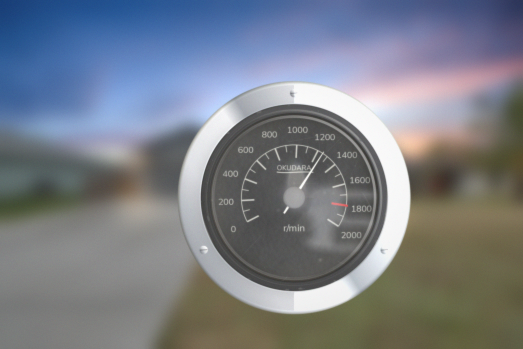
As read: {"value": 1250, "unit": "rpm"}
